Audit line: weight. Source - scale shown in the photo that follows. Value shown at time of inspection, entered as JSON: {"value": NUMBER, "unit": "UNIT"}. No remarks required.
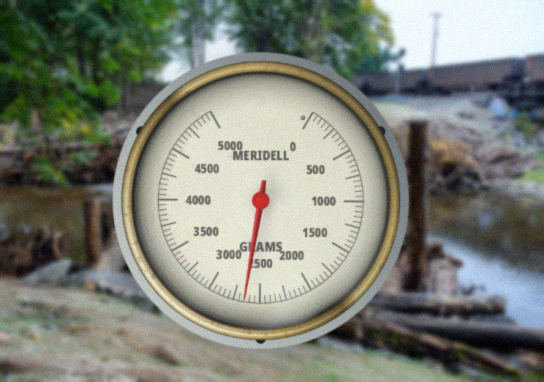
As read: {"value": 2650, "unit": "g"}
